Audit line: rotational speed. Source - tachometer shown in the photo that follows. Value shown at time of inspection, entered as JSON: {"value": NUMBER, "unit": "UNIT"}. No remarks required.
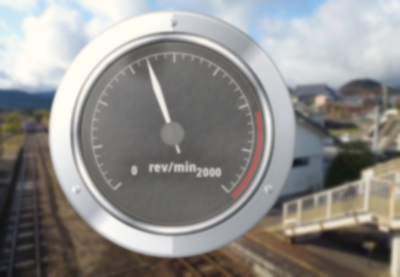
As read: {"value": 850, "unit": "rpm"}
